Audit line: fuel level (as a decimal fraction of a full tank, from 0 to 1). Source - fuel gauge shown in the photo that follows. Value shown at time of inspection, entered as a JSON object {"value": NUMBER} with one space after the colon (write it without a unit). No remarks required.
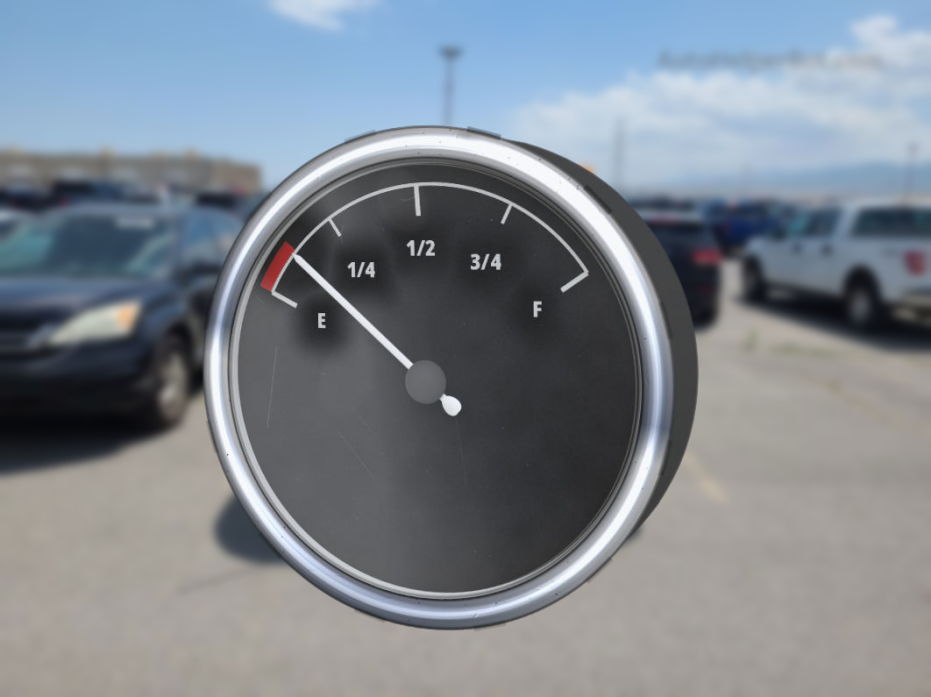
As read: {"value": 0.125}
